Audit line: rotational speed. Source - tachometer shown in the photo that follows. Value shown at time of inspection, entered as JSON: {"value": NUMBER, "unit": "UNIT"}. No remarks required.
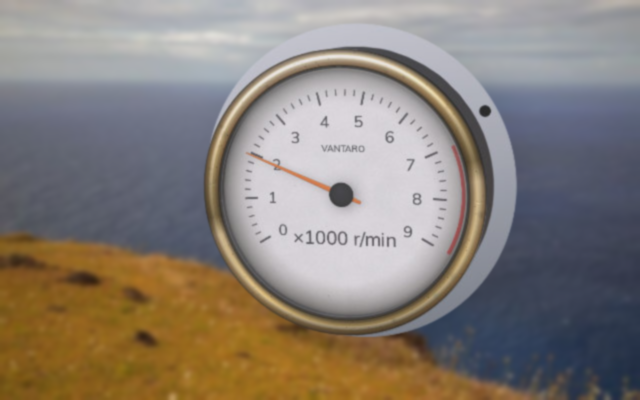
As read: {"value": 2000, "unit": "rpm"}
